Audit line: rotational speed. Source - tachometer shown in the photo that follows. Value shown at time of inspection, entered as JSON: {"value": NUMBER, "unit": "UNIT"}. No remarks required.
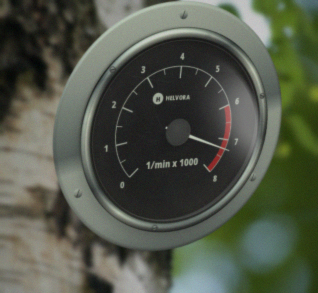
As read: {"value": 7250, "unit": "rpm"}
